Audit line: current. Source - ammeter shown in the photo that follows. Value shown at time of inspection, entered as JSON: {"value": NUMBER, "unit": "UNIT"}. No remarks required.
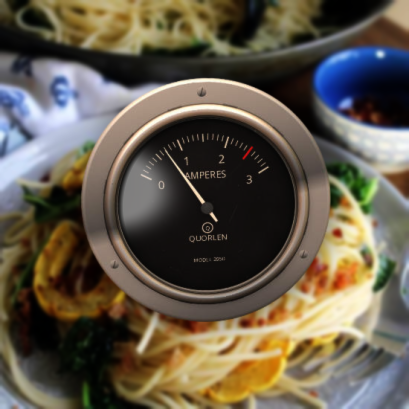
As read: {"value": 0.7, "unit": "A"}
